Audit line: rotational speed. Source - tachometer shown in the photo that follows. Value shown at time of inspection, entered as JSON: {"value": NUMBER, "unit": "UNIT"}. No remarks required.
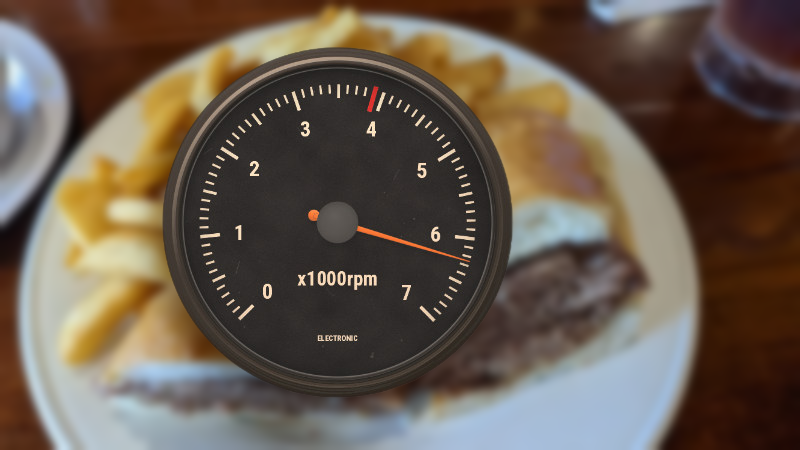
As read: {"value": 6250, "unit": "rpm"}
